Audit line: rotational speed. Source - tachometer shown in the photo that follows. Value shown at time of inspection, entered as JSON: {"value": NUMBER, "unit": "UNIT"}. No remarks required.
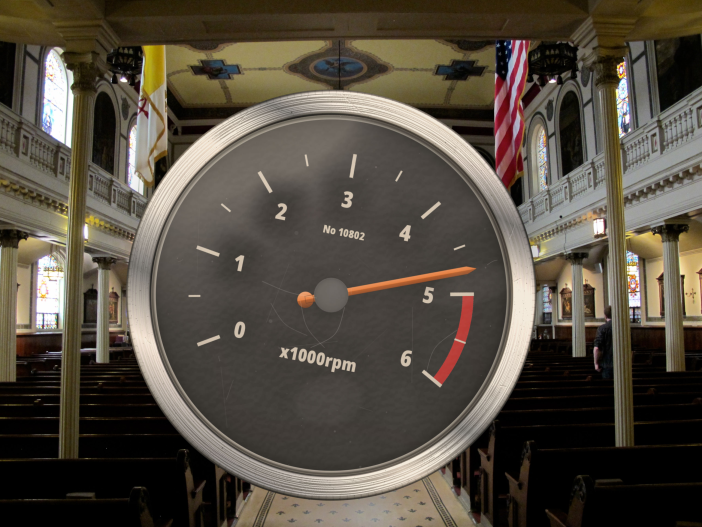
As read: {"value": 4750, "unit": "rpm"}
